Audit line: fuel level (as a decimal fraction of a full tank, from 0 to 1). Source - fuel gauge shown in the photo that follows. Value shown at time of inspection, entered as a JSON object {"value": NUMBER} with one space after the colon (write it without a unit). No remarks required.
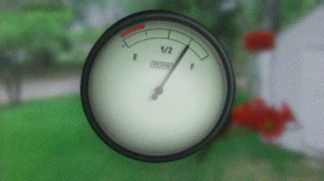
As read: {"value": 0.75}
